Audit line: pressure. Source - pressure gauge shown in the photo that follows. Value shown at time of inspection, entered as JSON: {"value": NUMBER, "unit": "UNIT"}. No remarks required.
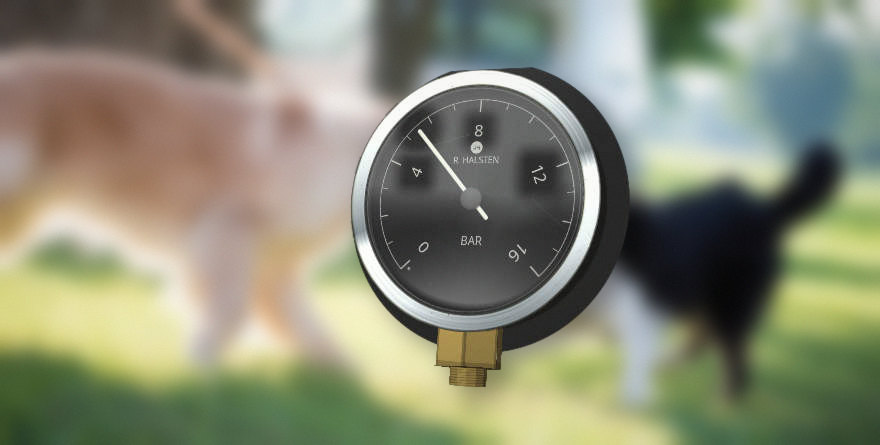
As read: {"value": 5.5, "unit": "bar"}
